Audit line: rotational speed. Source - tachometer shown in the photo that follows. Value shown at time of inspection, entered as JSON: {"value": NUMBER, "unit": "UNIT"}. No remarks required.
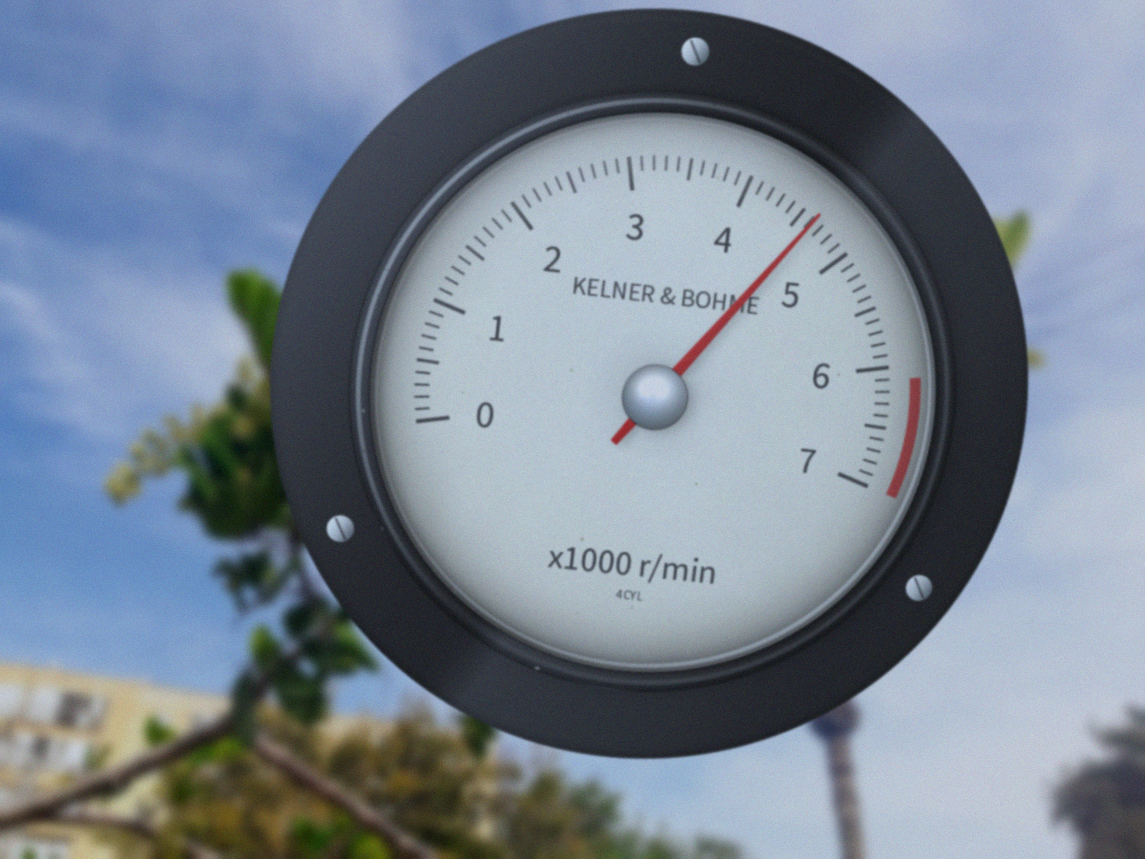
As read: {"value": 4600, "unit": "rpm"}
